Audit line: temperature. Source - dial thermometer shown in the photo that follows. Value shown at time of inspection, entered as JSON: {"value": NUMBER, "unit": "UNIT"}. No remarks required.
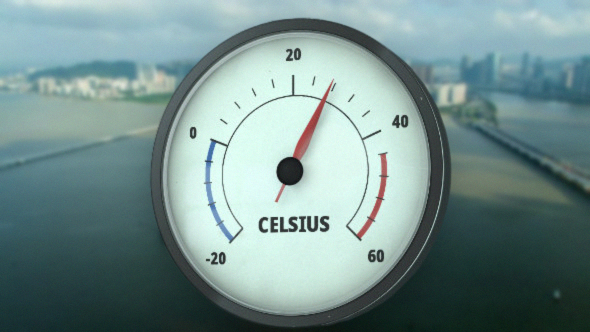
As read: {"value": 28, "unit": "°C"}
